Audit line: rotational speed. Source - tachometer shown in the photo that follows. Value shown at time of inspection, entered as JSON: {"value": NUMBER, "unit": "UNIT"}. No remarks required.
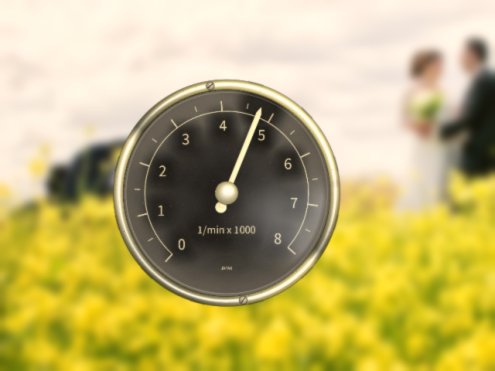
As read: {"value": 4750, "unit": "rpm"}
